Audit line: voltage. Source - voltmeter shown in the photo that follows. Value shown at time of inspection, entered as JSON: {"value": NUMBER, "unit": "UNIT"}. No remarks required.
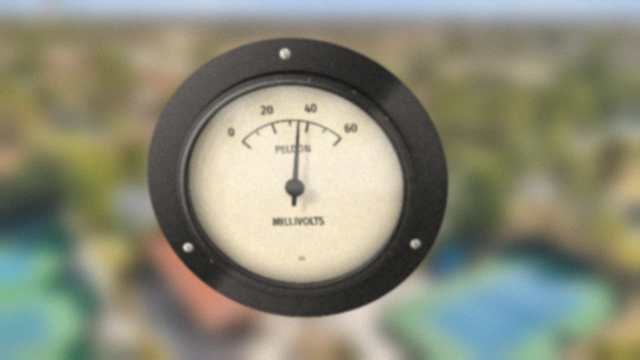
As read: {"value": 35, "unit": "mV"}
